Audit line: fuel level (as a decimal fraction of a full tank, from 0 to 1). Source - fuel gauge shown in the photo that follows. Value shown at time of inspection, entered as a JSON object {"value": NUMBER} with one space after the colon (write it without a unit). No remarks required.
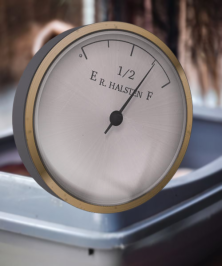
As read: {"value": 0.75}
